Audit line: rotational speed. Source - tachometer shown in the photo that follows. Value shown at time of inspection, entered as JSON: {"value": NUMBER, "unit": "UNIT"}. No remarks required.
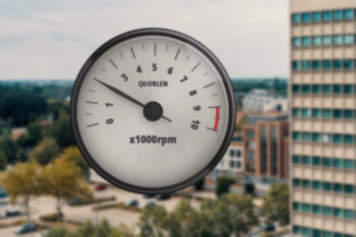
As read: {"value": 2000, "unit": "rpm"}
